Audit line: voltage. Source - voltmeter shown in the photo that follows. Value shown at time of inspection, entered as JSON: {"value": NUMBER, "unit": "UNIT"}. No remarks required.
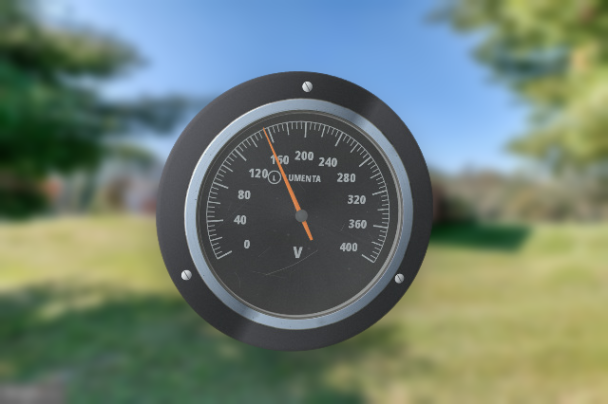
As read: {"value": 155, "unit": "V"}
